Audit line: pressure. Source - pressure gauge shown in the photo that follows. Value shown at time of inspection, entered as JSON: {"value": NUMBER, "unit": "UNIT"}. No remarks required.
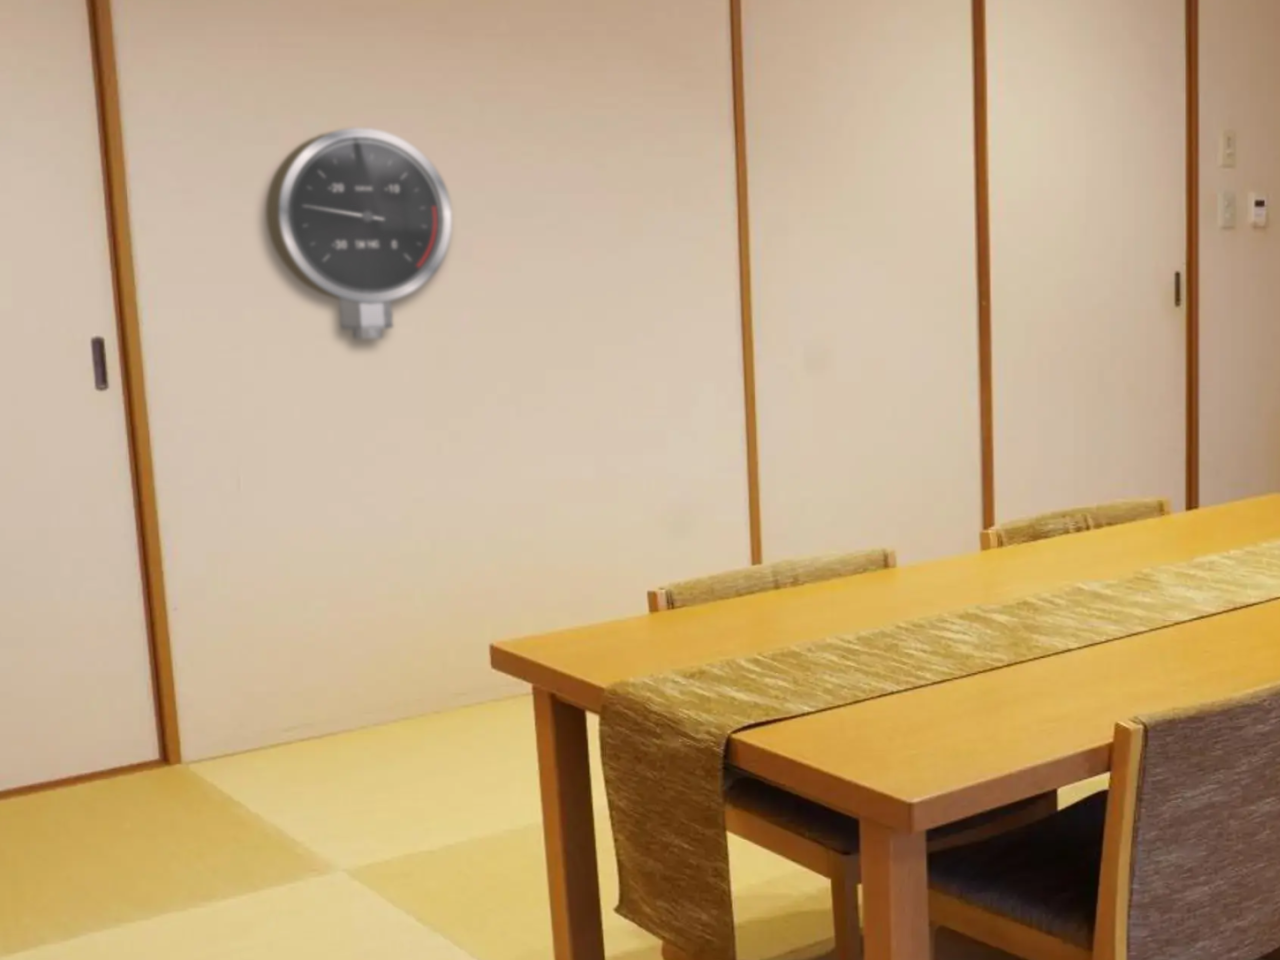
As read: {"value": -24, "unit": "inHg"}
